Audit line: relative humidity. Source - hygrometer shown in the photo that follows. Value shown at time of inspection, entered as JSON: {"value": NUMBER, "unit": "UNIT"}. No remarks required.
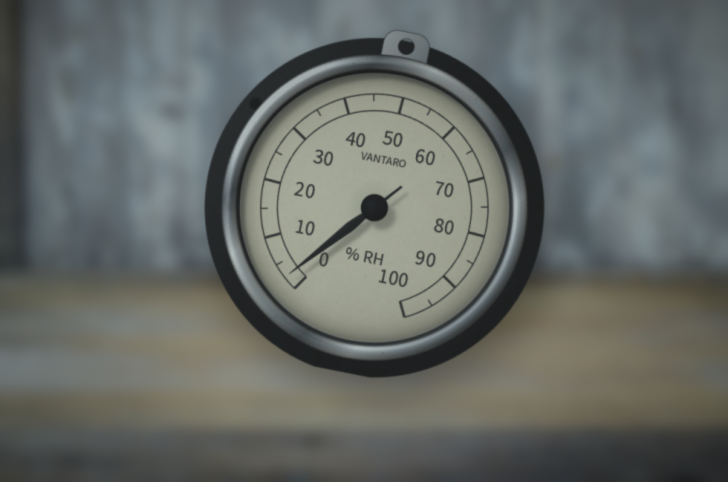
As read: {"value": 2.5, "unit": "%"}
